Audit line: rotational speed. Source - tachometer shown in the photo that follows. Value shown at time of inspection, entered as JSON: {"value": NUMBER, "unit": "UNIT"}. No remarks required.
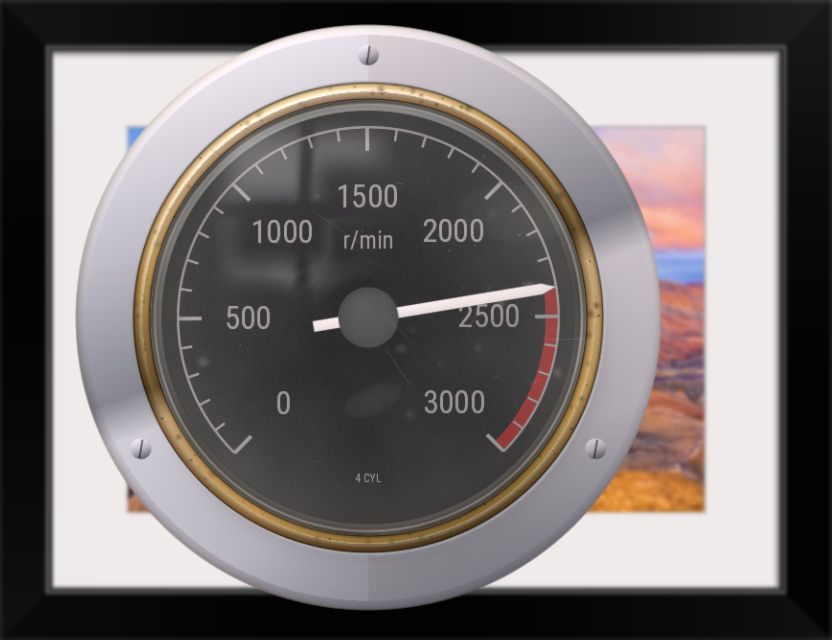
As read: {"value": 2400, "unit": "rpm"}
